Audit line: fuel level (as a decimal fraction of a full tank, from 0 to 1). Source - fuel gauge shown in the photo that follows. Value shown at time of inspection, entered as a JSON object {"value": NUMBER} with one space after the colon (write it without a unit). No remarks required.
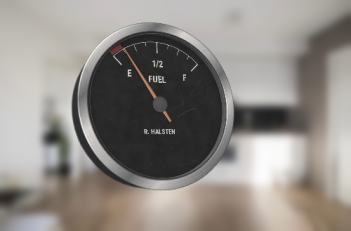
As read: {"value": 0.125}
